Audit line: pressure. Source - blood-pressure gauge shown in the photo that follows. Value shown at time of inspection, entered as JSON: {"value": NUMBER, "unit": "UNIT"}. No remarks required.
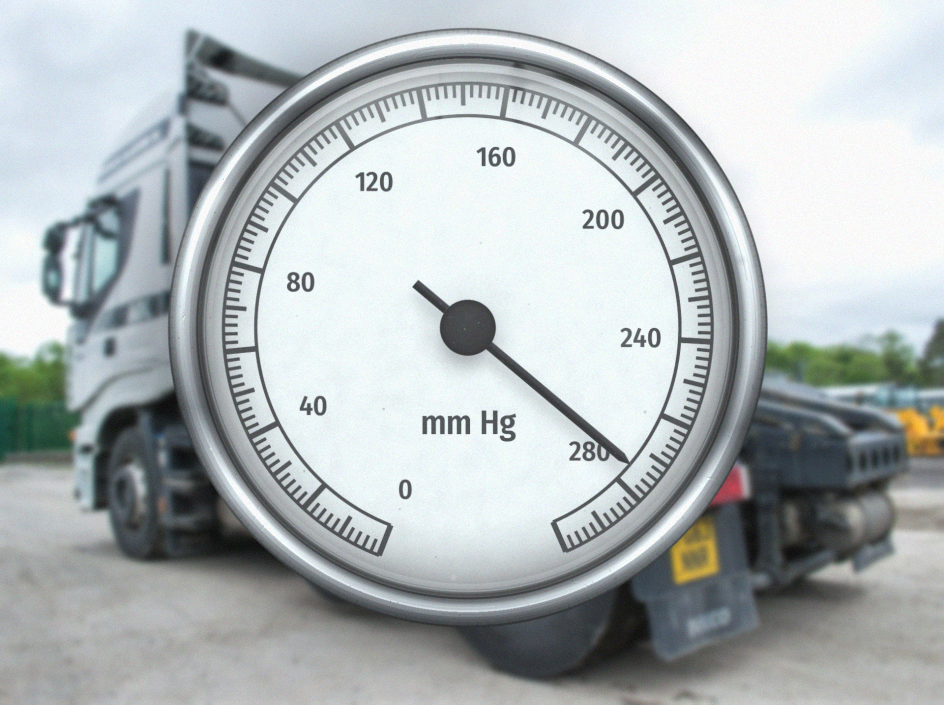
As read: {"value": 275, "unit": "mmHg"}
